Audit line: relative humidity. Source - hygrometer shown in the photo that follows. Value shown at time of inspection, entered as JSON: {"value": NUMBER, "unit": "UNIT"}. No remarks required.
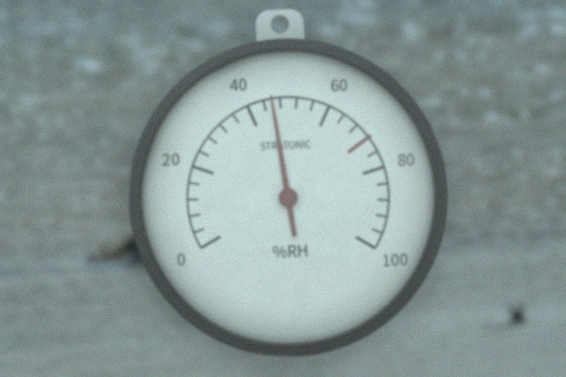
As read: {"value": 46, "unit": "%"}
